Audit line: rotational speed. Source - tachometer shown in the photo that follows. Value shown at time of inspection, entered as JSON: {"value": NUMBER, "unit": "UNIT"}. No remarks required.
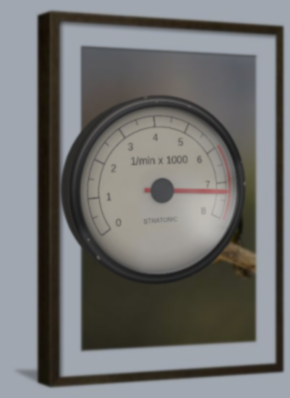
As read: {"value": 7250, "unit": "rpm"}
